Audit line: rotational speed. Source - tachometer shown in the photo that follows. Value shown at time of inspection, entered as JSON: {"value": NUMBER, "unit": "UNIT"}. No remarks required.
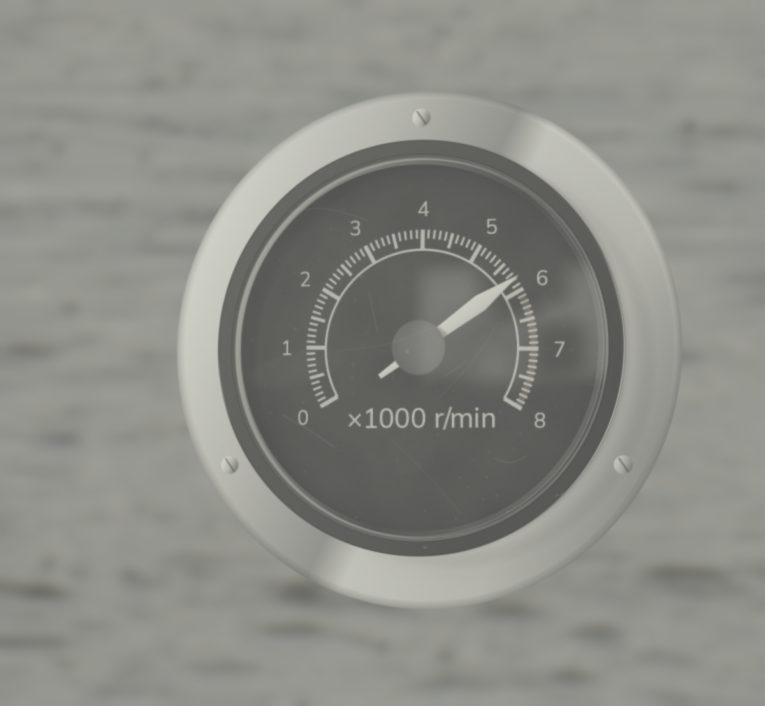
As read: {"value": 5800, "unit": "rpm"}
